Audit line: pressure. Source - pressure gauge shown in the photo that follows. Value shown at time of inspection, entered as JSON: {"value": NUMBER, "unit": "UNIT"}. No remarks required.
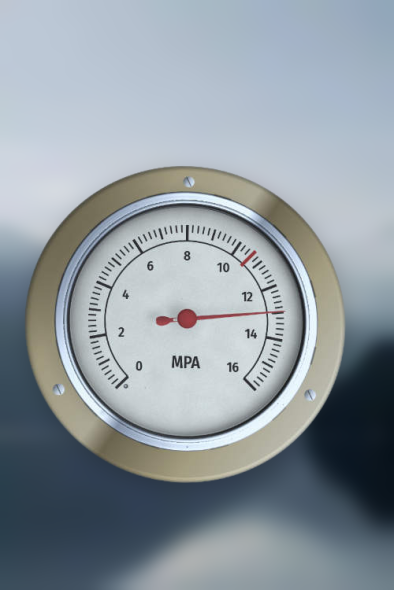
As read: {"value": 13, "unit": "MPa"}
